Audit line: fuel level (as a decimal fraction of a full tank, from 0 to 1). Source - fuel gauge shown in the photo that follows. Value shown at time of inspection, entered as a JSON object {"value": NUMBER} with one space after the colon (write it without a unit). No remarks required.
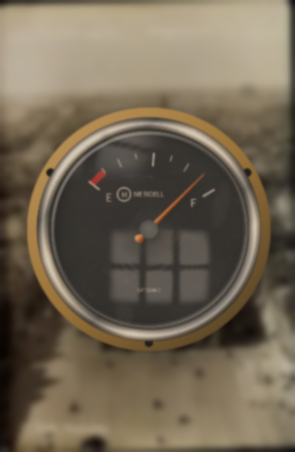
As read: {"value": 0.875}
